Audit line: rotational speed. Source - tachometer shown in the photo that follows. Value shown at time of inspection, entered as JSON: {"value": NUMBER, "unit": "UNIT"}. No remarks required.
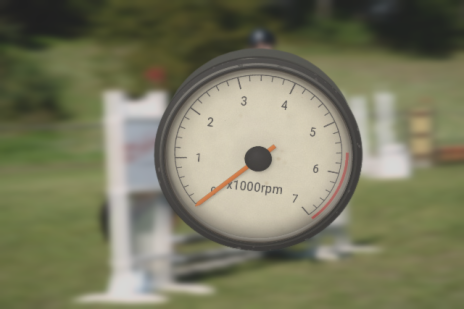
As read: {"value": 0, "unit": "rpm"}
